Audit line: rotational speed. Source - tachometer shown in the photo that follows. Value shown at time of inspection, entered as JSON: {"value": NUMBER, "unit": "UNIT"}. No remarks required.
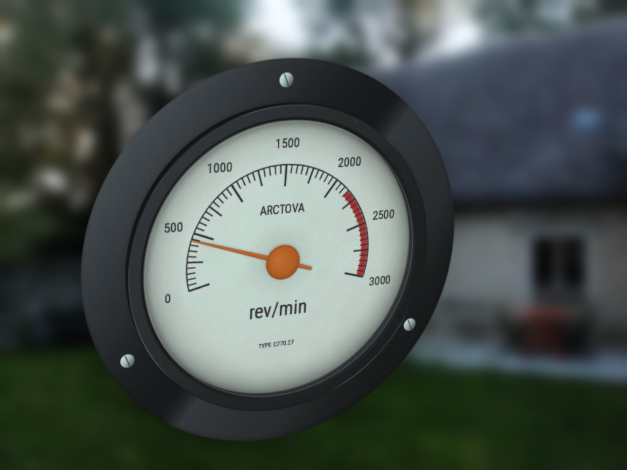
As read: {"value": 450, "unit": "rpm"}
